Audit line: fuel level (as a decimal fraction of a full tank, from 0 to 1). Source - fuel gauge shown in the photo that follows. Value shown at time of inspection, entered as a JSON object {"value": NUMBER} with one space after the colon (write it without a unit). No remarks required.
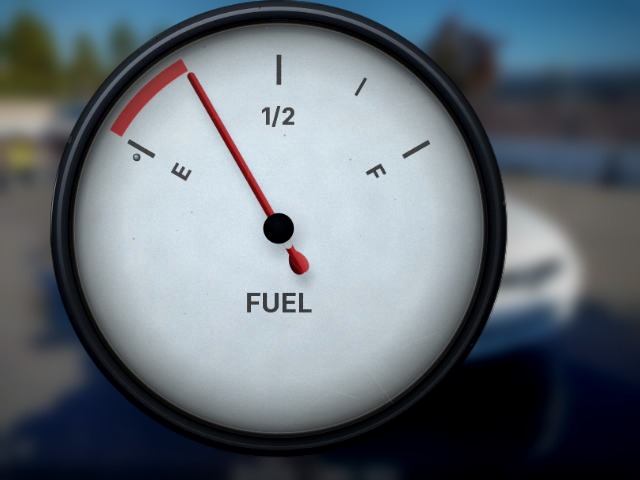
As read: {"value": 0.25}
